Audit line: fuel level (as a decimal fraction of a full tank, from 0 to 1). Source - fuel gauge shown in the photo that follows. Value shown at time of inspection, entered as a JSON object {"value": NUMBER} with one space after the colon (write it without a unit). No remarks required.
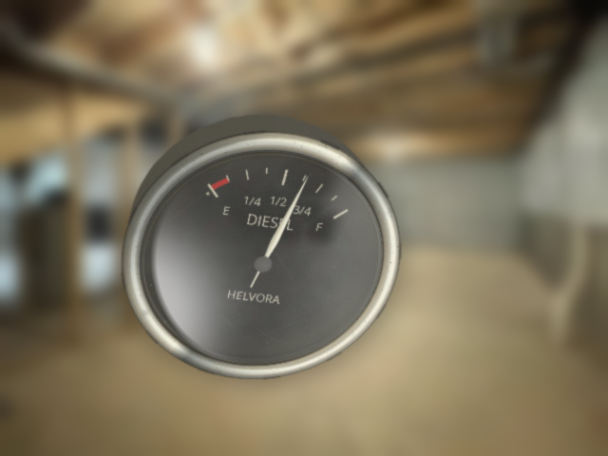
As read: {"value": 0.625}
